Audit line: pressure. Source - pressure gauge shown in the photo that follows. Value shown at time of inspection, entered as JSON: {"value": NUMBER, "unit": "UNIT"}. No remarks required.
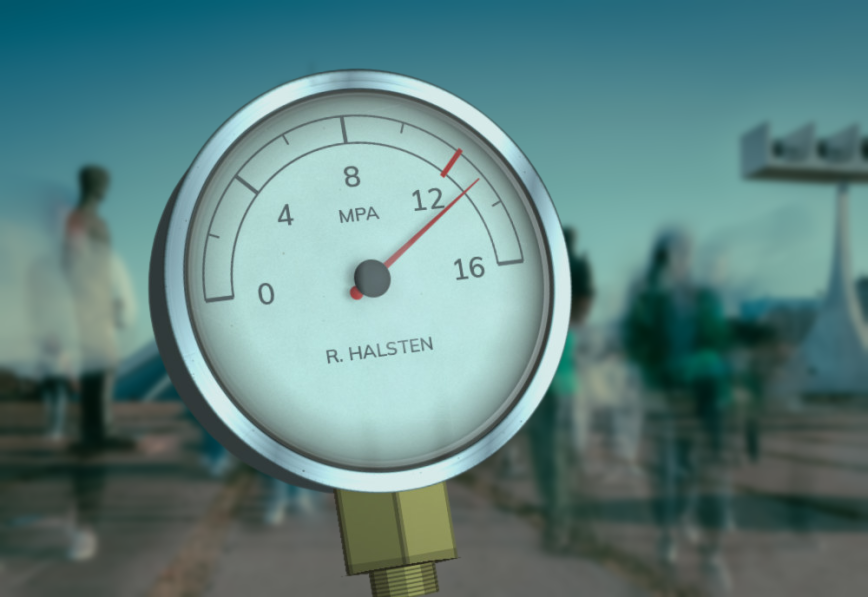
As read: {"value": 13, "unit": "MPa"}
